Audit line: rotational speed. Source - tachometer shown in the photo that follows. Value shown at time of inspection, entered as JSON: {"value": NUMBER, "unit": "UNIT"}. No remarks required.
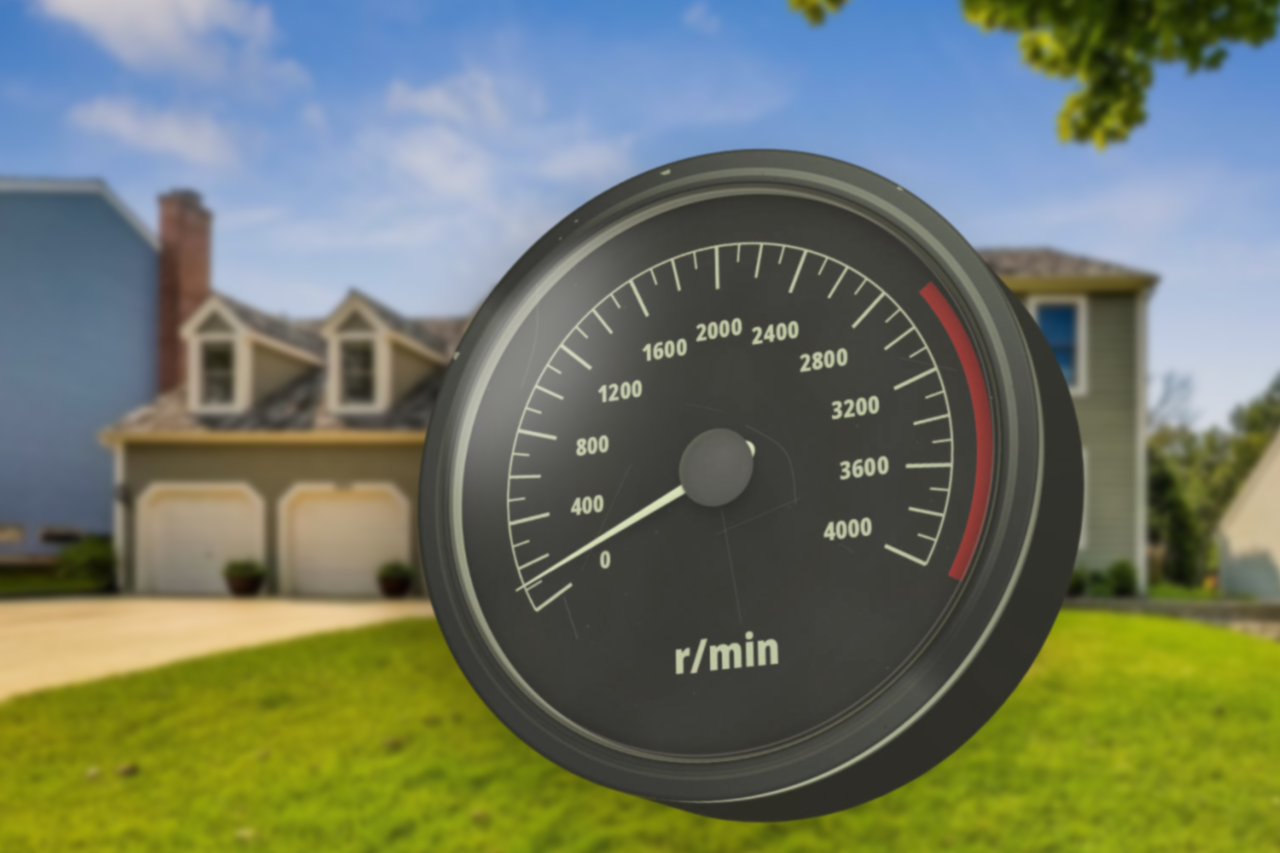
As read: {"value": 100, "unit": "rpm"}
